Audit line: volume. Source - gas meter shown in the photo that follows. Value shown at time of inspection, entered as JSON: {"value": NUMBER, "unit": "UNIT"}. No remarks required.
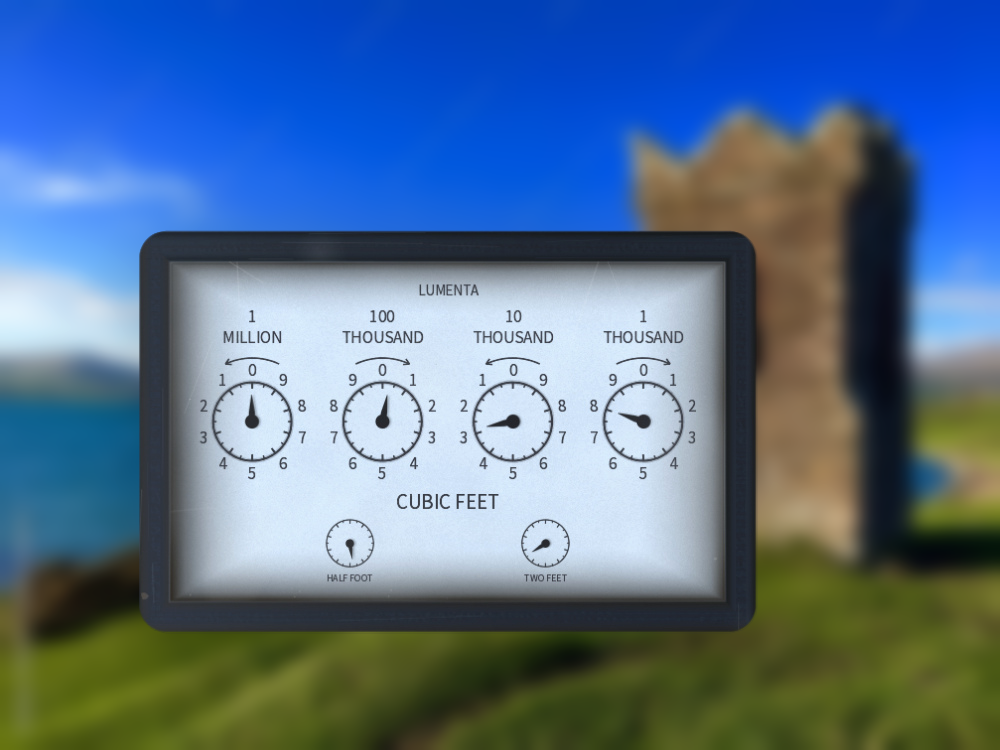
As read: {"value": 2800, "unit": "ft³"}
